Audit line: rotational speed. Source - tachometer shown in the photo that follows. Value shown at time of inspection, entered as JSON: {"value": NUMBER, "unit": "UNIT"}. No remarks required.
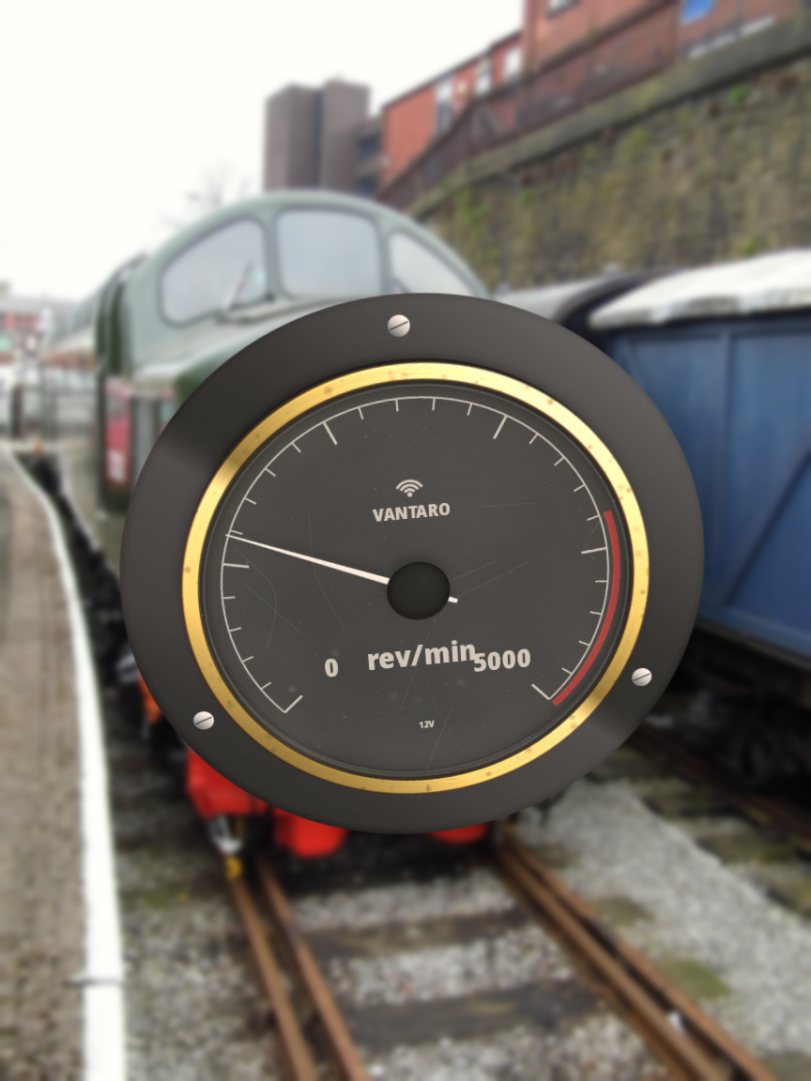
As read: {"value": 1200, "unit": "rpm"}
